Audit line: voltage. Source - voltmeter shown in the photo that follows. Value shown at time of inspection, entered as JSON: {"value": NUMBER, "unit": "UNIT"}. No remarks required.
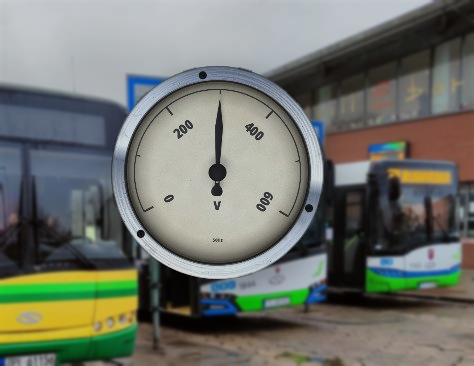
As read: {"value": 300, "unit": "V"}
